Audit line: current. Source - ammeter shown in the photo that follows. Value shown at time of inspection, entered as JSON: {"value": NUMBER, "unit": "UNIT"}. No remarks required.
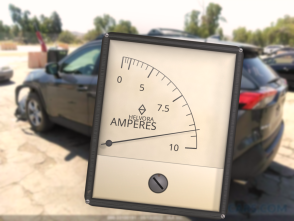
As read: {"value": 9.25, "unit": "A"}
